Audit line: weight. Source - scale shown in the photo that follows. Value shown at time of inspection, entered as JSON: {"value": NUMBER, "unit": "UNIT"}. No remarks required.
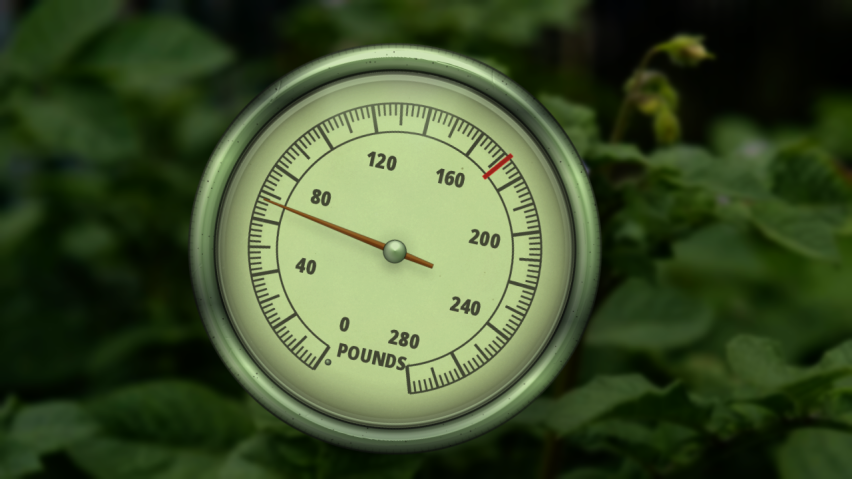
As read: {"value": 68, "unit": "lb"}
